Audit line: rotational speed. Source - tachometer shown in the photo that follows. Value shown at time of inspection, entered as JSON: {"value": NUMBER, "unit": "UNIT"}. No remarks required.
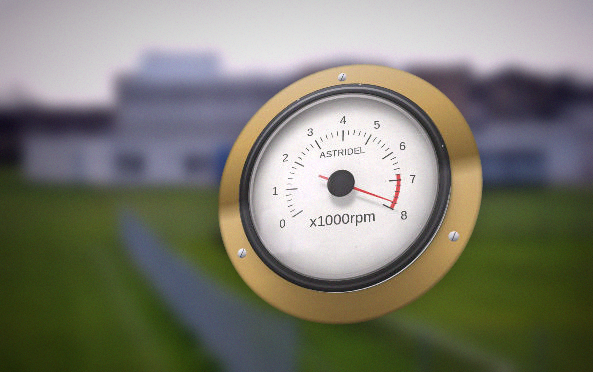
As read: {"value": 7800, "unit": "rpm"}
